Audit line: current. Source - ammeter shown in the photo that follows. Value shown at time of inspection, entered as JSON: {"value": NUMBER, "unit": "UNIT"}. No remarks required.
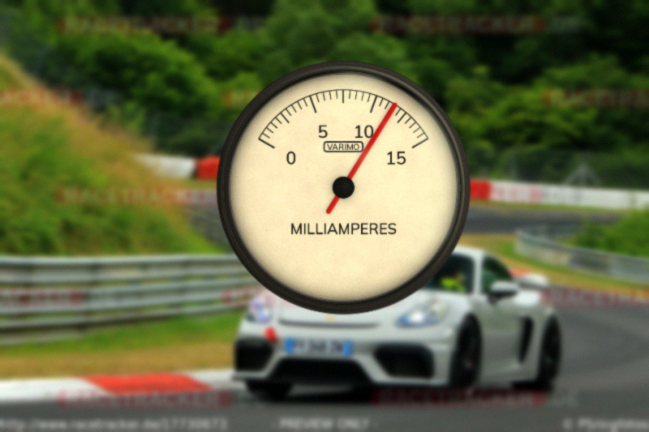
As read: {"value": 11.5, "unit": "mA"}
